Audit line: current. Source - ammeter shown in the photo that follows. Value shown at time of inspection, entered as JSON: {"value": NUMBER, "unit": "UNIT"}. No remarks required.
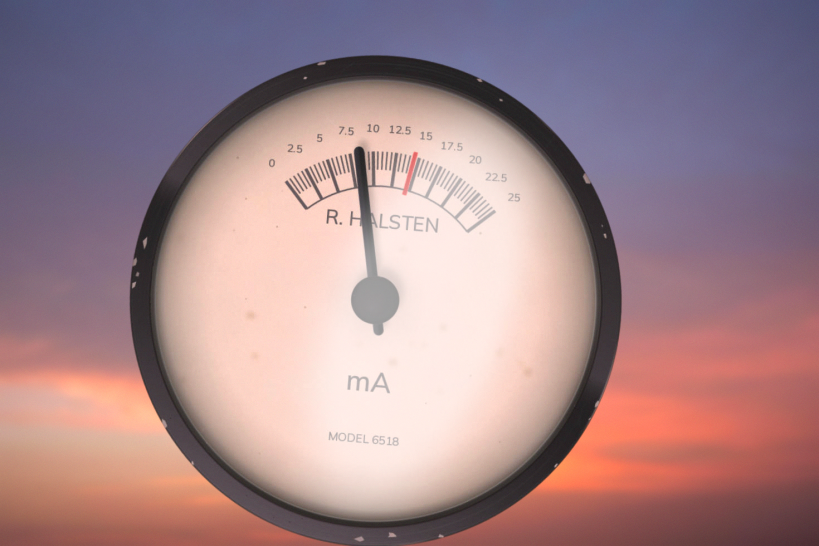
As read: {"value": 8.5, "unit": "mA"}
